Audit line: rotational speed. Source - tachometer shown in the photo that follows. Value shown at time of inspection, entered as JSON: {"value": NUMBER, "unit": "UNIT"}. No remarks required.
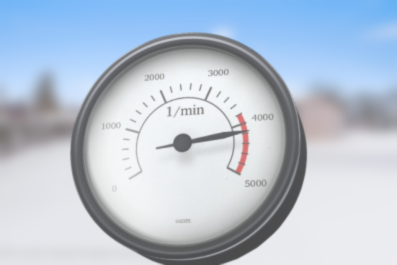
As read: {"value": 4200, "unit": "rpm"}
